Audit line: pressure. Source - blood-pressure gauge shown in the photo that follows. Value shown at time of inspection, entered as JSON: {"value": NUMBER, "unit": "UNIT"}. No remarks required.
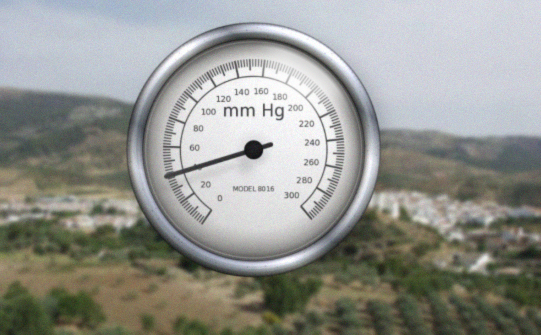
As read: {"value": 40, "unit": "mmHg"}
